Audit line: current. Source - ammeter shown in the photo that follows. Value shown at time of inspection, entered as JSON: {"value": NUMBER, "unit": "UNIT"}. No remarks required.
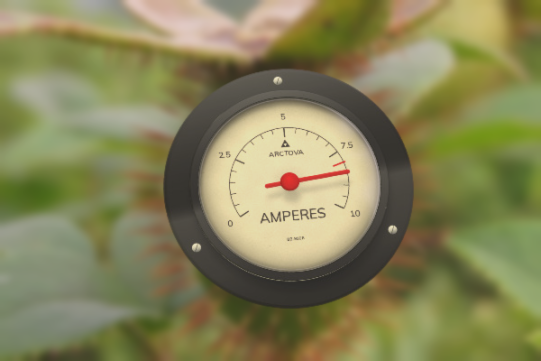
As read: {"value": 8.5, "unit": "A"}
